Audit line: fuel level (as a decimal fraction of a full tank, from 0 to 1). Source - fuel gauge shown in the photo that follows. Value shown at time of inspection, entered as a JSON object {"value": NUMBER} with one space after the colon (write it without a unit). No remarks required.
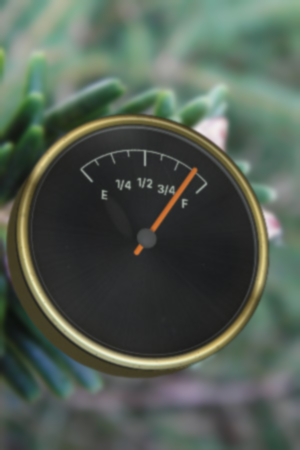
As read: {"value": 0.875}
